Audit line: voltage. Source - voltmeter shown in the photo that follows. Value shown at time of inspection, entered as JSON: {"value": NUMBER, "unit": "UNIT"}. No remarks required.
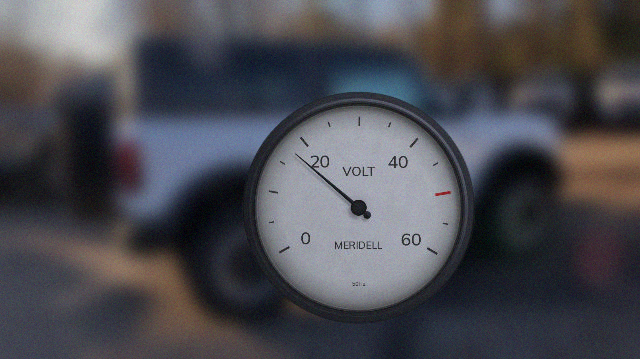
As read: {"value": 17.5, "unit": "V"}
